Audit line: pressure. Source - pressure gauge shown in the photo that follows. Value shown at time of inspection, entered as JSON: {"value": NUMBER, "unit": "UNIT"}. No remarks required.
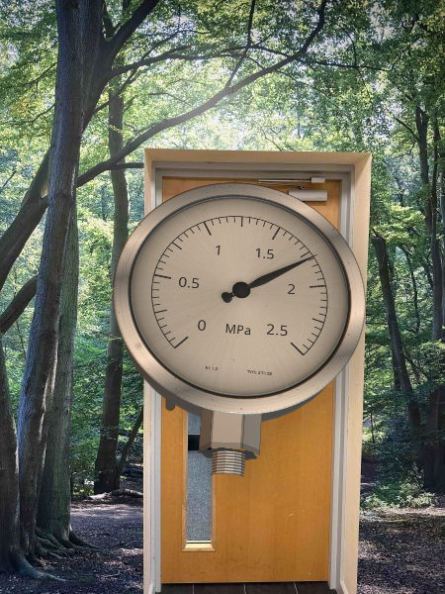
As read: {"value": 1.8, "unit": "MPa"}
